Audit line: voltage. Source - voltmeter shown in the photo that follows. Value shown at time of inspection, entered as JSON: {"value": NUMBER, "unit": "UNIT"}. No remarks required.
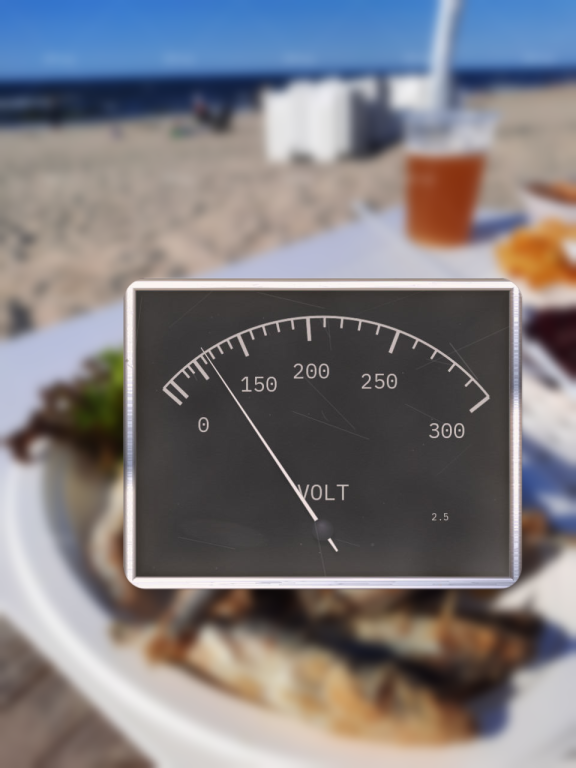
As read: {"value": 115, "unit": "V"}
